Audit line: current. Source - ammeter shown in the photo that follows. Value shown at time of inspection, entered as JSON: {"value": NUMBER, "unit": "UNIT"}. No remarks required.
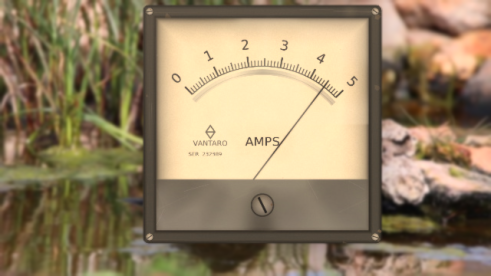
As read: {"value": 4.5, "unit": "A"}
